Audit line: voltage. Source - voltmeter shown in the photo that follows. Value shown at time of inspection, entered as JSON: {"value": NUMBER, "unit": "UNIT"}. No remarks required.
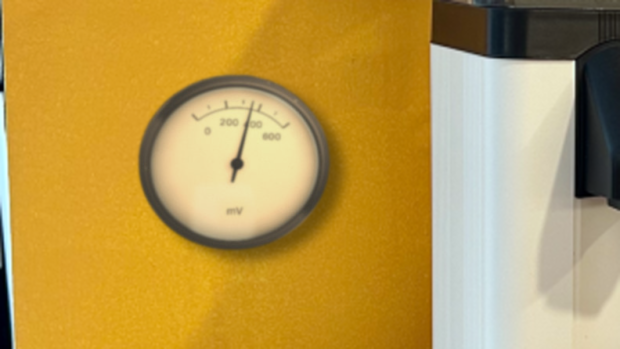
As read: {"value": 350, "unit": "mV"}
